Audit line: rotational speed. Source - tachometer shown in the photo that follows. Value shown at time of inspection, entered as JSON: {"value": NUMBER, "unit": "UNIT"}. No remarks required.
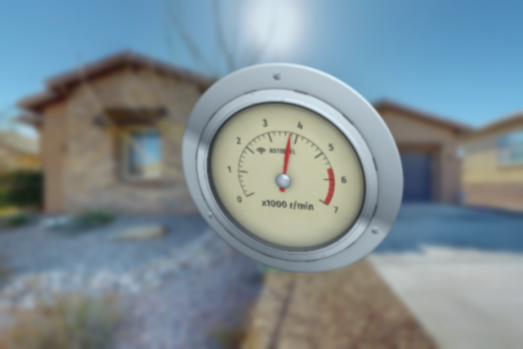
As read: {"value": 3800, "unit": "rpm"}
